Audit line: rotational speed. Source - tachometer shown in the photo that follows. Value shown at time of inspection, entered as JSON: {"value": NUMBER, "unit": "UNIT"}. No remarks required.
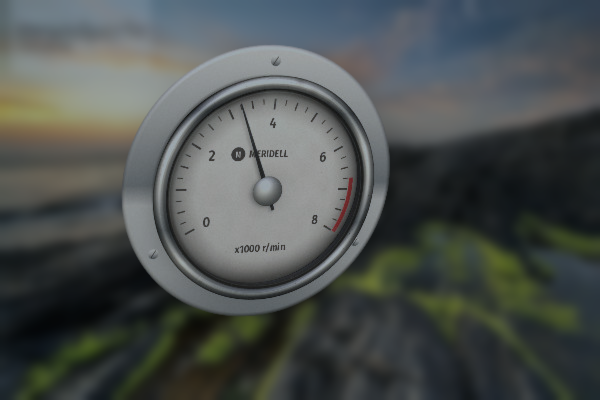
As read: {"value": 3250, "unit": "rpm"}
